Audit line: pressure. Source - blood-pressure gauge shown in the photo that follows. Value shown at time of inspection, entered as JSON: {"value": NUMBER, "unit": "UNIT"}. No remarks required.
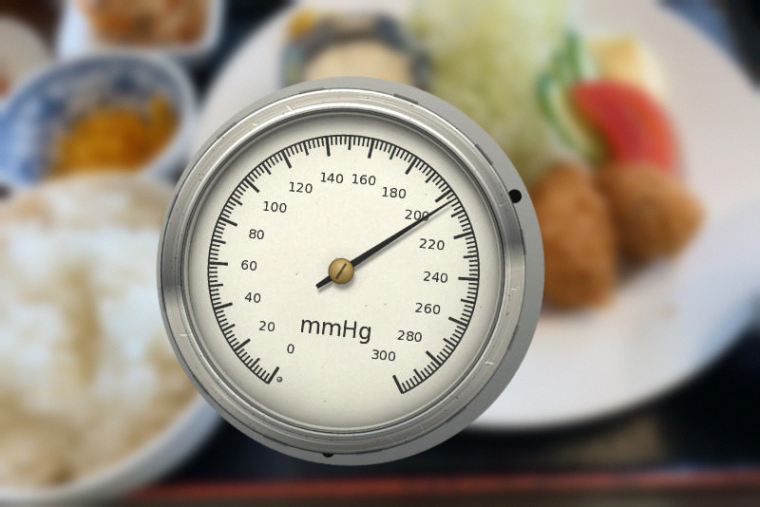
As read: {"value": 204, "unit": "mmHg"}
